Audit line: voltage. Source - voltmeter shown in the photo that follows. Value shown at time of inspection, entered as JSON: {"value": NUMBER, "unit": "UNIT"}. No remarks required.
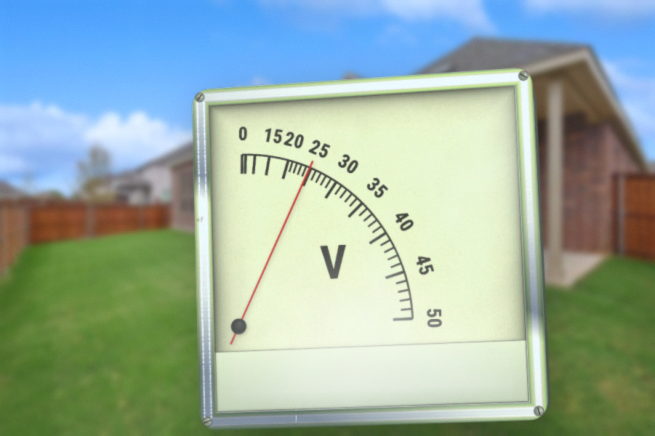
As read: {"value": 25, "unit": "V"}
